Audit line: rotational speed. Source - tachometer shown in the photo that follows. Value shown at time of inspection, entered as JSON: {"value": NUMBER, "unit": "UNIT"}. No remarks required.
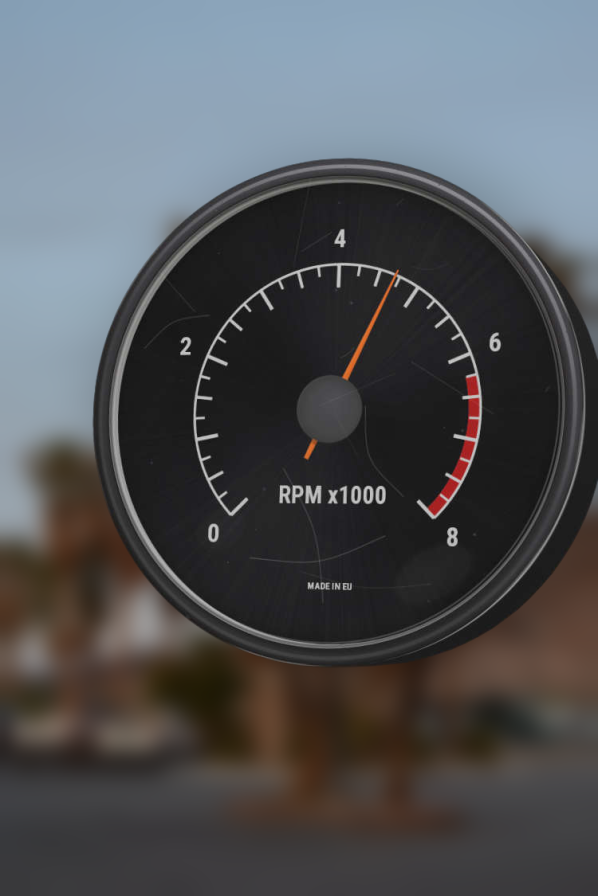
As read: {"value": 4750, "unit": "rpm"}
